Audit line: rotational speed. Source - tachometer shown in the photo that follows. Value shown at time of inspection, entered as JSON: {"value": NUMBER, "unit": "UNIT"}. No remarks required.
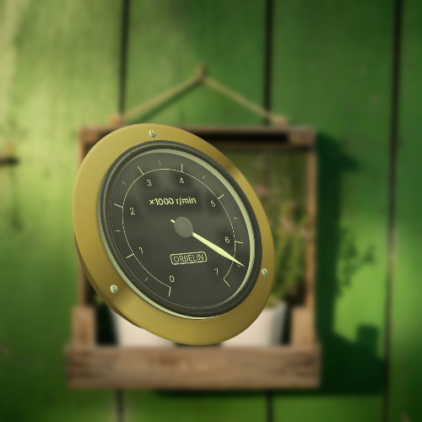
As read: {"value": 6500, "unit": "rpm"}
